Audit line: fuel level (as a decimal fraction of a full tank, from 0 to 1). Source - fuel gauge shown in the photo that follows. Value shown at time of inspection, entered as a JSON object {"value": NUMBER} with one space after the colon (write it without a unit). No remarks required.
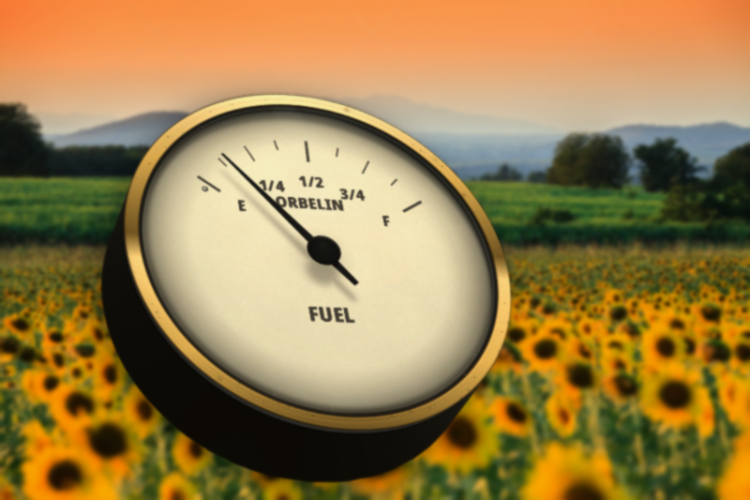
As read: {"value": 0.125}
